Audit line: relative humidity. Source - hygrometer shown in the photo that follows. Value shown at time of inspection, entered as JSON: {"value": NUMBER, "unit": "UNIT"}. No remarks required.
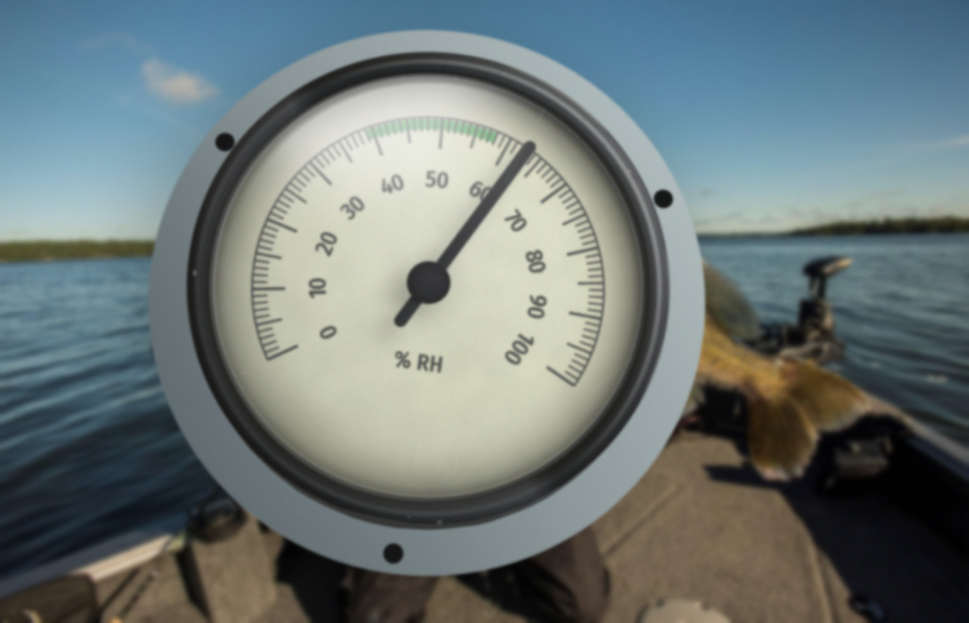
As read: {"value": 63, "unit": "%"}
